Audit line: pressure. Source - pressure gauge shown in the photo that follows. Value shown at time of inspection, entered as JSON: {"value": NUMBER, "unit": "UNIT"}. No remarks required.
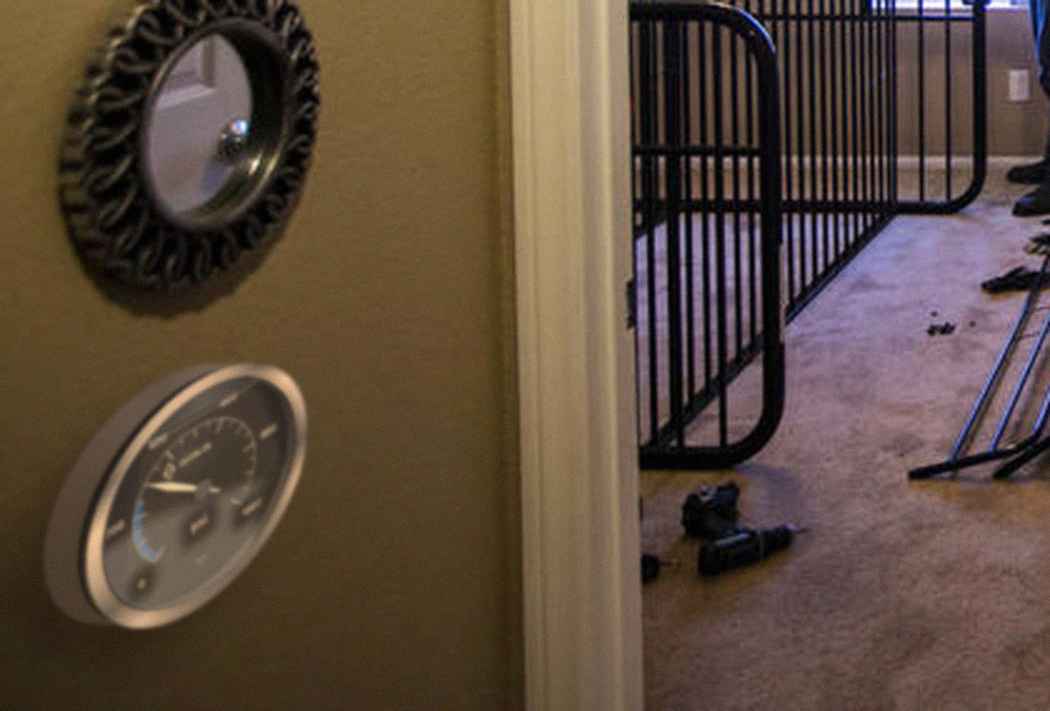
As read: {"value": 300, "unit": "psi"}
